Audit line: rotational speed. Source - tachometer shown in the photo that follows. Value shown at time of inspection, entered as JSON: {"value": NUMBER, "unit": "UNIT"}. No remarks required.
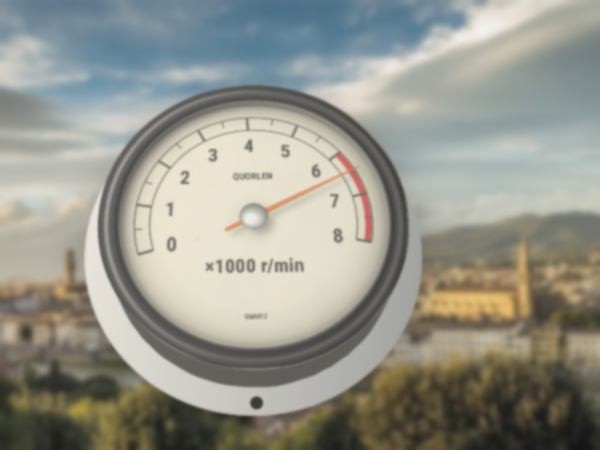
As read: {"value": 6500, "unit": "rpm"}
